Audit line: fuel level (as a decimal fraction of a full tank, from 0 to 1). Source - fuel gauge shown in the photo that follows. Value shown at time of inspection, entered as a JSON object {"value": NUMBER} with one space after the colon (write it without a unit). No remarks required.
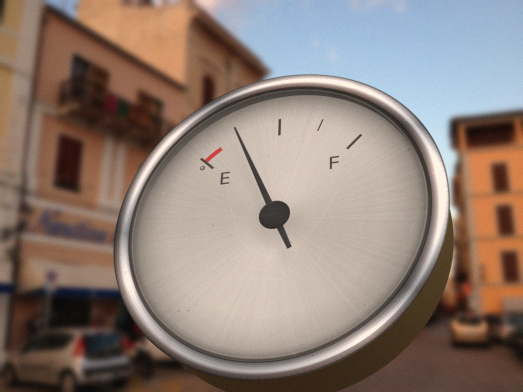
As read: {"value": 0.25}
